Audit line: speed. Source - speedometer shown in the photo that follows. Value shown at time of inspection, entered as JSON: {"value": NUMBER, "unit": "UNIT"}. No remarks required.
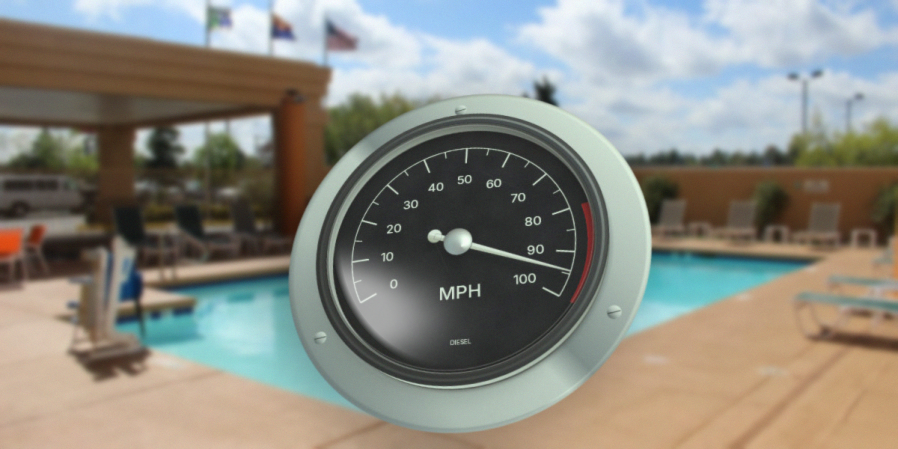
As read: {"value": 95, "unit": "mph"}
